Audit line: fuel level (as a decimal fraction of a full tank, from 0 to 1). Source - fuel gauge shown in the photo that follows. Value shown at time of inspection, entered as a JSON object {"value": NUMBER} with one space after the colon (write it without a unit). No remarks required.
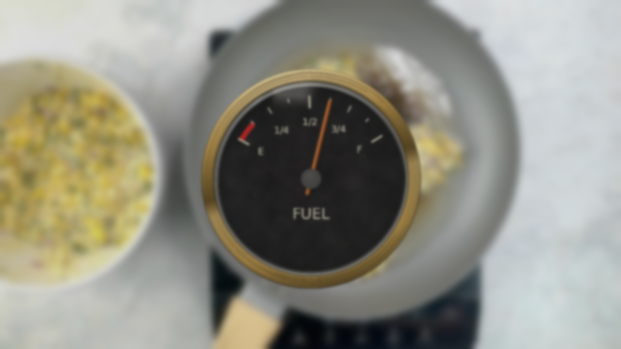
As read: {"value": 0.625}
